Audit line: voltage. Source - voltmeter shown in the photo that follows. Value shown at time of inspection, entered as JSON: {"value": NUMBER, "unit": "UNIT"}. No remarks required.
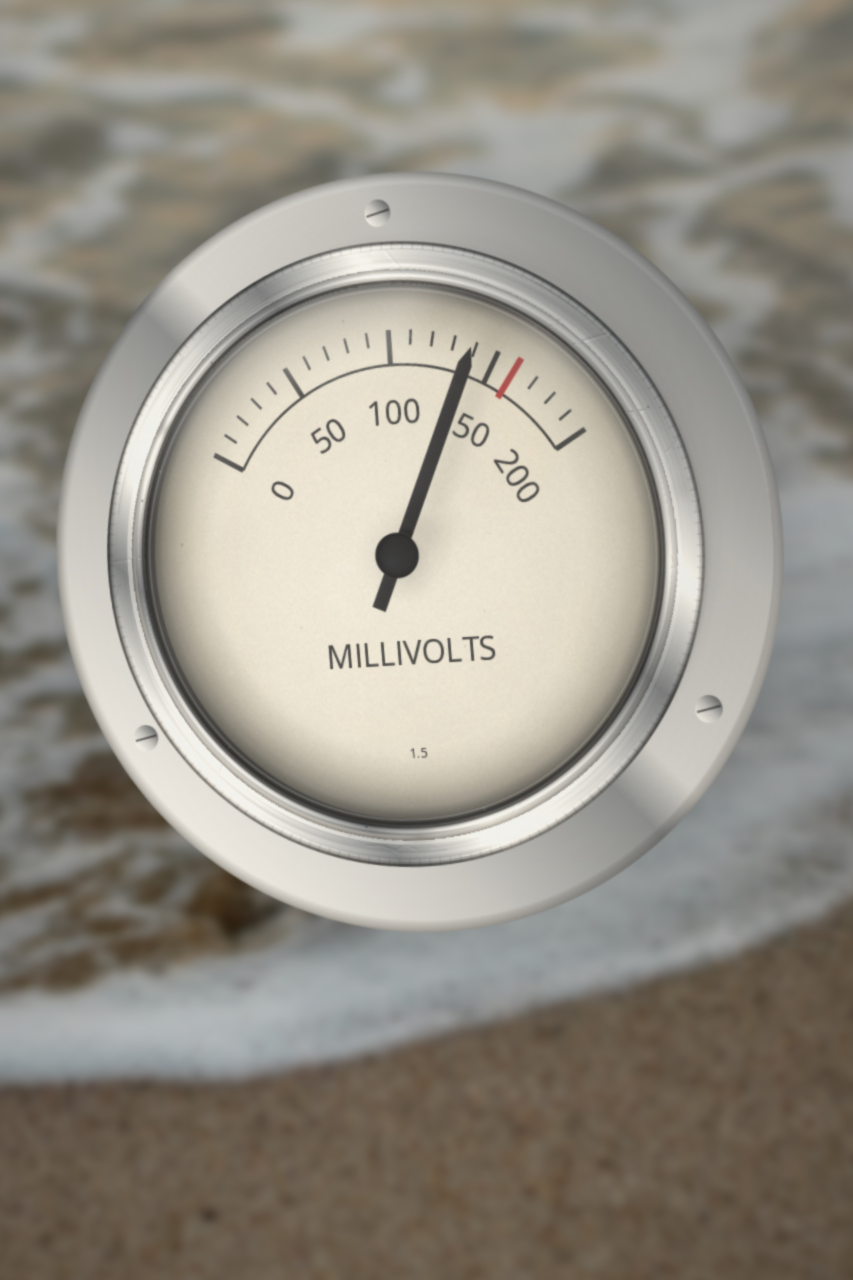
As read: {"value": 140, "unit": "mV"}
